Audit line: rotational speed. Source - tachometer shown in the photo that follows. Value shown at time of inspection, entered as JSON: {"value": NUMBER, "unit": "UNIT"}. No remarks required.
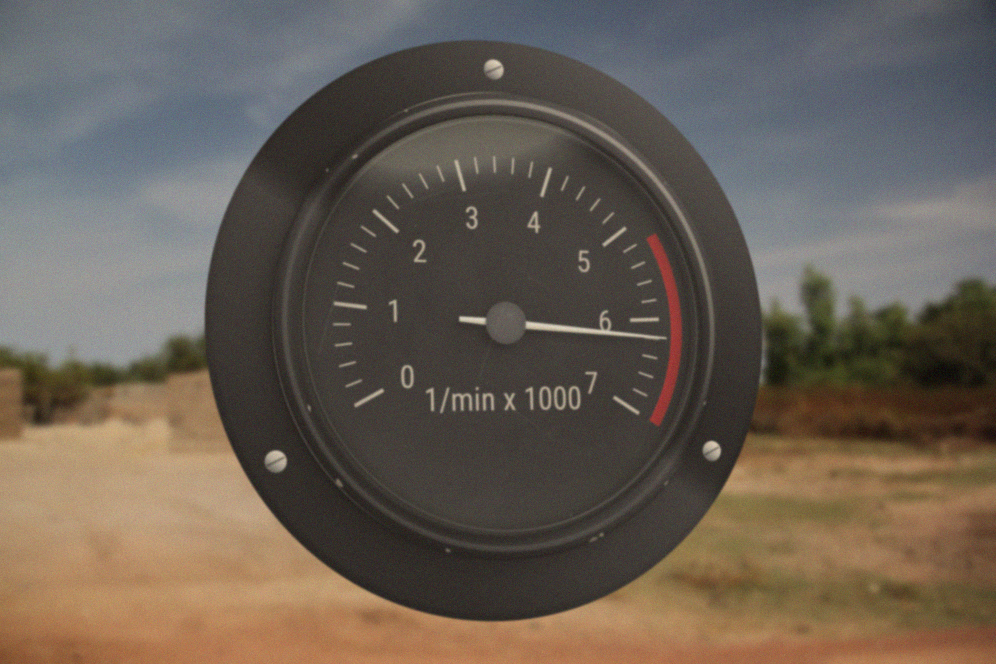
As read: {"value": 6200, "unit": "rpm"}
